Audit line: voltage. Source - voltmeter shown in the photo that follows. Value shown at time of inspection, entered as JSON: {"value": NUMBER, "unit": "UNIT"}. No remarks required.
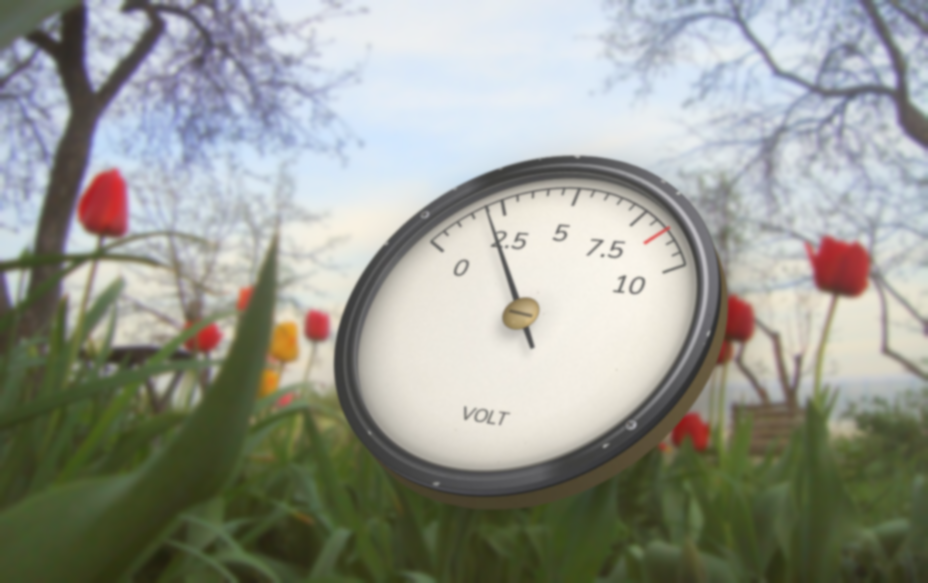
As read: {"value": 2, "unit": "V"}
